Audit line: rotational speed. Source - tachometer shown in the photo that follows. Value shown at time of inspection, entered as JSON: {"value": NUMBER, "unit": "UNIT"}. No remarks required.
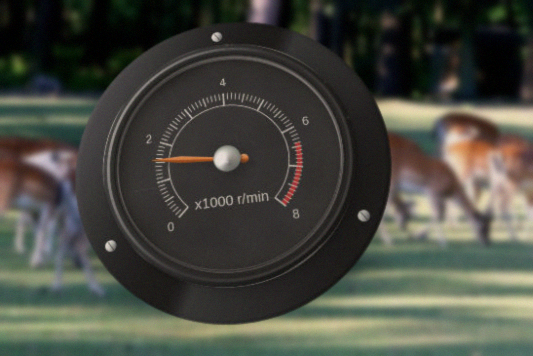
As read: {"value": 1500, "unit": "rpm"}
